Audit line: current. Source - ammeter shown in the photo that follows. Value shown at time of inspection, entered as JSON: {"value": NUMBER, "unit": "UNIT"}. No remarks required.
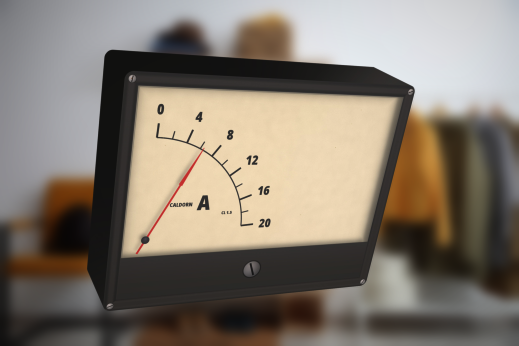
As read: {"value": 6, "unit": "A"}
